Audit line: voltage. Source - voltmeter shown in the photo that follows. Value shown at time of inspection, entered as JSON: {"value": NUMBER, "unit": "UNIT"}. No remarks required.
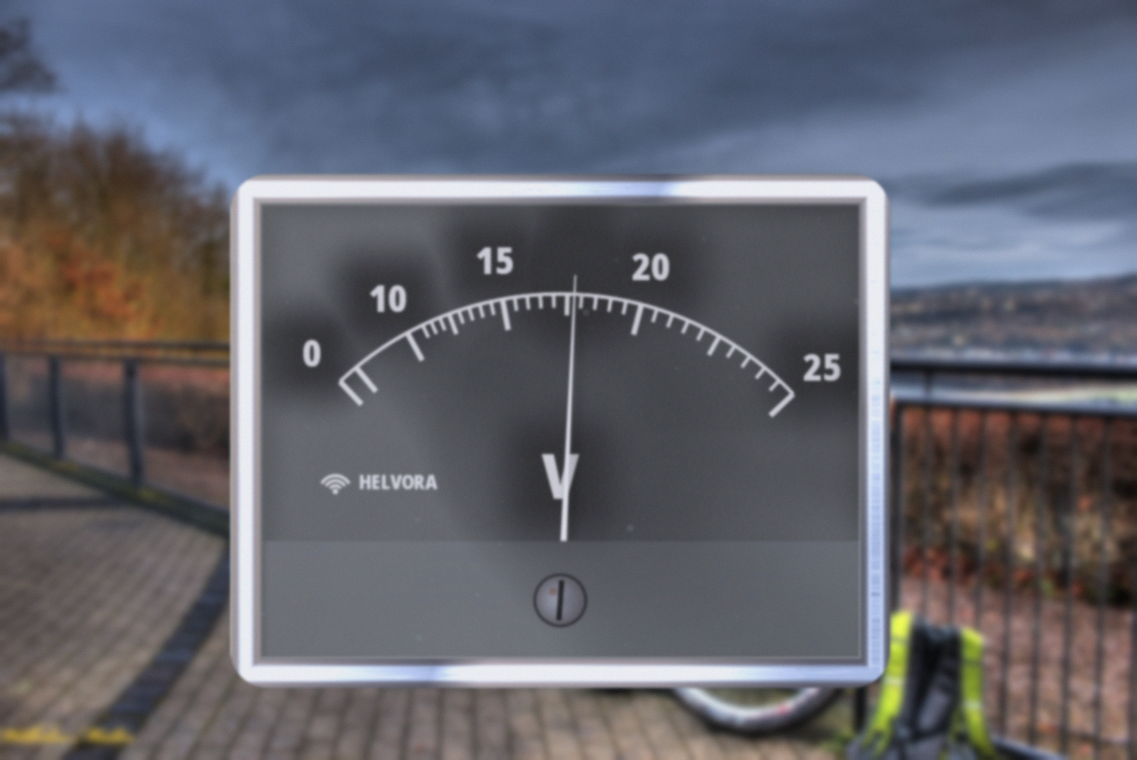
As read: {"value": 17.75, "unit": "V"}
